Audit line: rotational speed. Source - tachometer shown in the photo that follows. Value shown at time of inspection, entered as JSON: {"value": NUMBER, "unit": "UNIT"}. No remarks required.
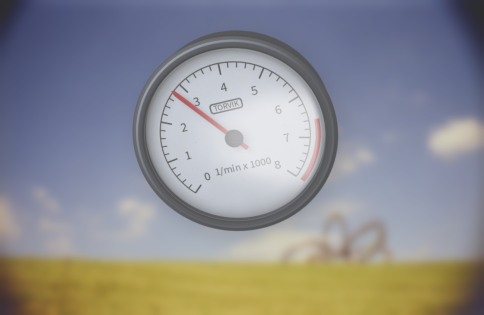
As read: {"value": 2800, "unit": "rpm"}
